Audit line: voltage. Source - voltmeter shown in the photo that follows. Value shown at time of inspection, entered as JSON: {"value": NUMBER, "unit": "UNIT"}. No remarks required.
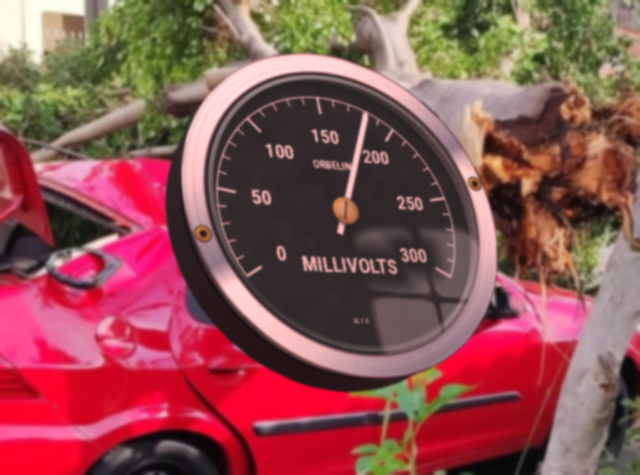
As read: {"value": 180, "unit": "mV"}
